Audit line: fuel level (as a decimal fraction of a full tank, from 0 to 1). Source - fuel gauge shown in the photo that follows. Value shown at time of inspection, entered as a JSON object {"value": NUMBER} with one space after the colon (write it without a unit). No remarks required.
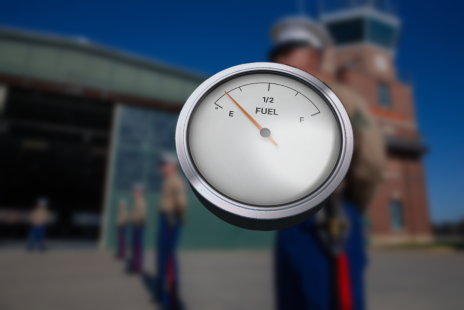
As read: {"value": 0.125}
